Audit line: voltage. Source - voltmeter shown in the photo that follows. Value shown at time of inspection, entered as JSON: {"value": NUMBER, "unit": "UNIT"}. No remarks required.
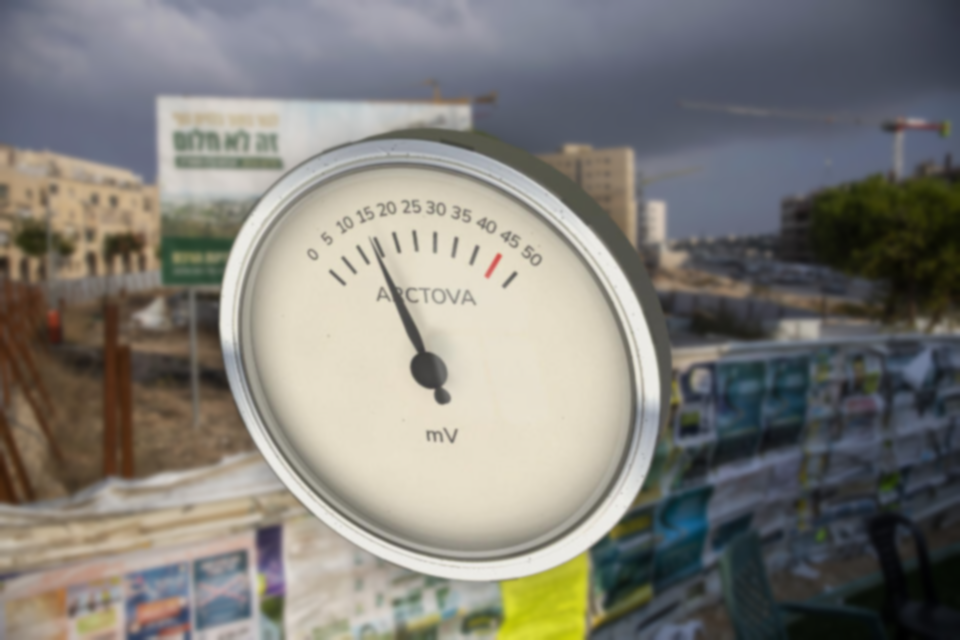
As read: {"value": 15, "unit": "mV"}
